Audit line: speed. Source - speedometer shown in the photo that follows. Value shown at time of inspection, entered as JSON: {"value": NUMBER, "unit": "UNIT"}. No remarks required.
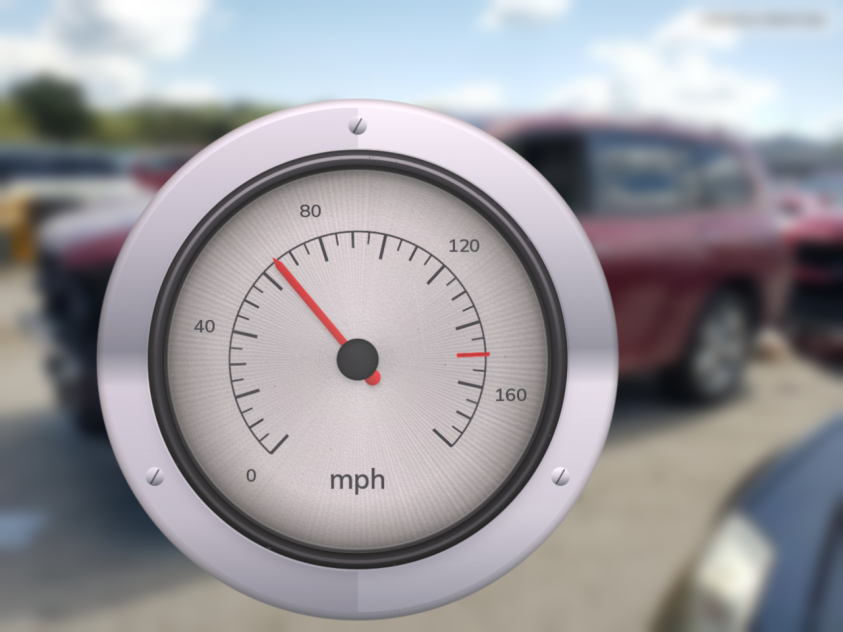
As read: {"value": 65, "unit": "mph"}
